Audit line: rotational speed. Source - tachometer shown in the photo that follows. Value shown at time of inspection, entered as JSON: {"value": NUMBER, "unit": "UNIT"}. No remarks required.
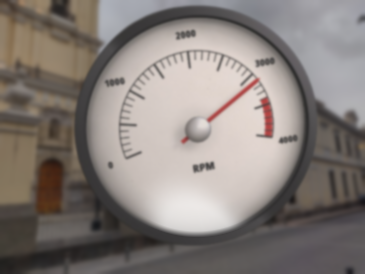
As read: {"value": 3100, "unit": "rpm"}
